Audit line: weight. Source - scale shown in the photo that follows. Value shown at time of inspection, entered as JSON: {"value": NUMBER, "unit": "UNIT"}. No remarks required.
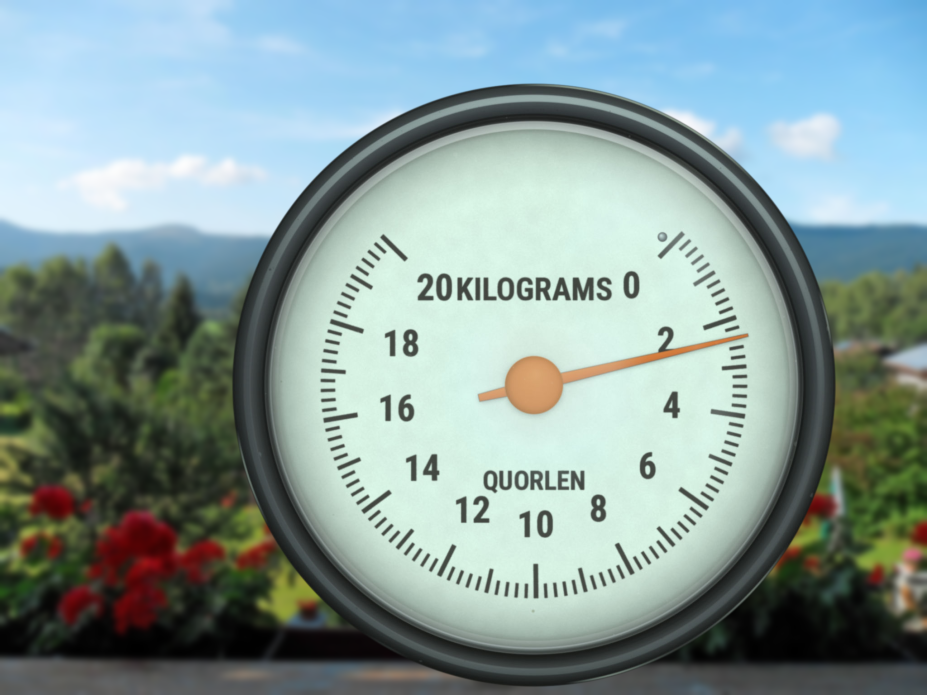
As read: {"value": 2.4, "unit": "kg"}
